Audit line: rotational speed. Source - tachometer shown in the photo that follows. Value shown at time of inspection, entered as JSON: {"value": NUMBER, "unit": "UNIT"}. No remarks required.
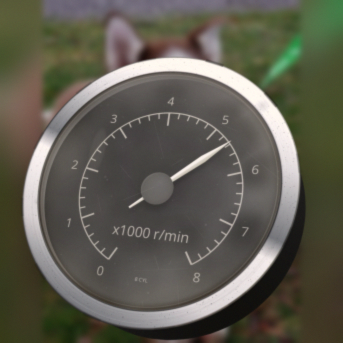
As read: {"value": 5400, "unit": "rpm"}
